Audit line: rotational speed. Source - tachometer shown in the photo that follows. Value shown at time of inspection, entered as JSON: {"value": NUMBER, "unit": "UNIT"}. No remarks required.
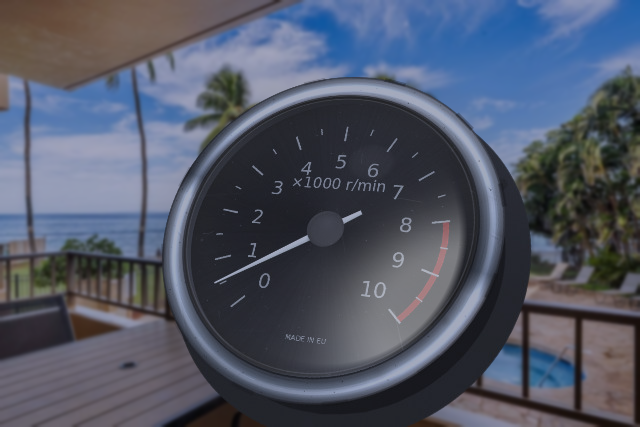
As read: {"value": 500, "unit": "rpm"}
